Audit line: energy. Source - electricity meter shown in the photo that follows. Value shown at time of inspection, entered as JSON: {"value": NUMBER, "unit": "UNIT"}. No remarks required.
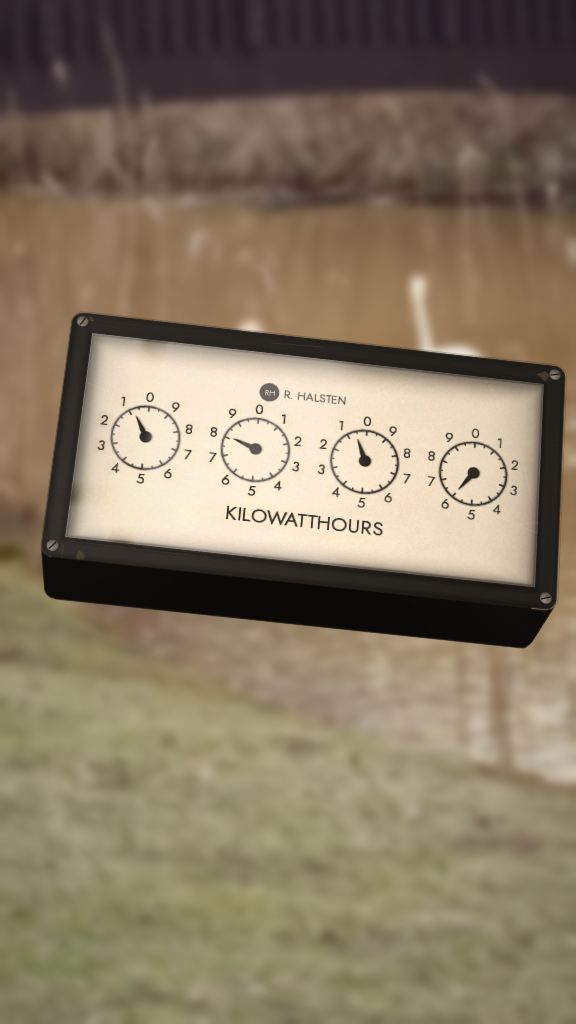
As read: {"value": 806, "unit": "kWh"}
